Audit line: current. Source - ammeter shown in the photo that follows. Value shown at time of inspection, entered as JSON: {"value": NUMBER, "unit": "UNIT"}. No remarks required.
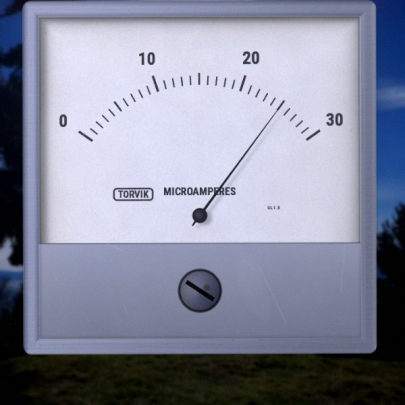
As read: {"value": 25, "unit": "µA"}
